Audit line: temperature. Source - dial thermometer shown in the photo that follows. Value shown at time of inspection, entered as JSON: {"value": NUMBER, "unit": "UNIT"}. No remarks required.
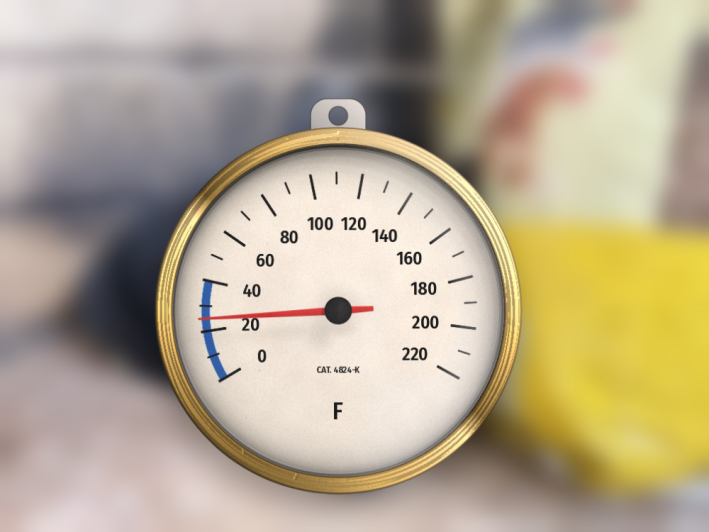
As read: {"value": 25, "unit": "°F"}
